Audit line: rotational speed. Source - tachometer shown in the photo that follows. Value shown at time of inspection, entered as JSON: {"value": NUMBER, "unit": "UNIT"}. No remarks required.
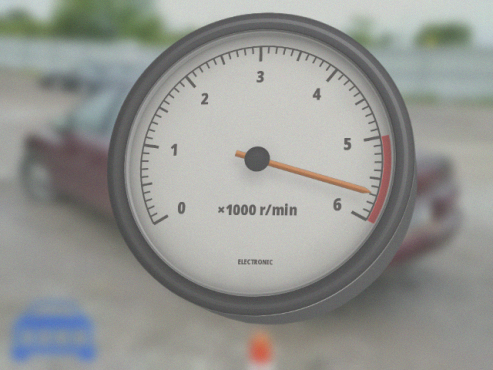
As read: {"value": 5700, "unit": "rpm"}
